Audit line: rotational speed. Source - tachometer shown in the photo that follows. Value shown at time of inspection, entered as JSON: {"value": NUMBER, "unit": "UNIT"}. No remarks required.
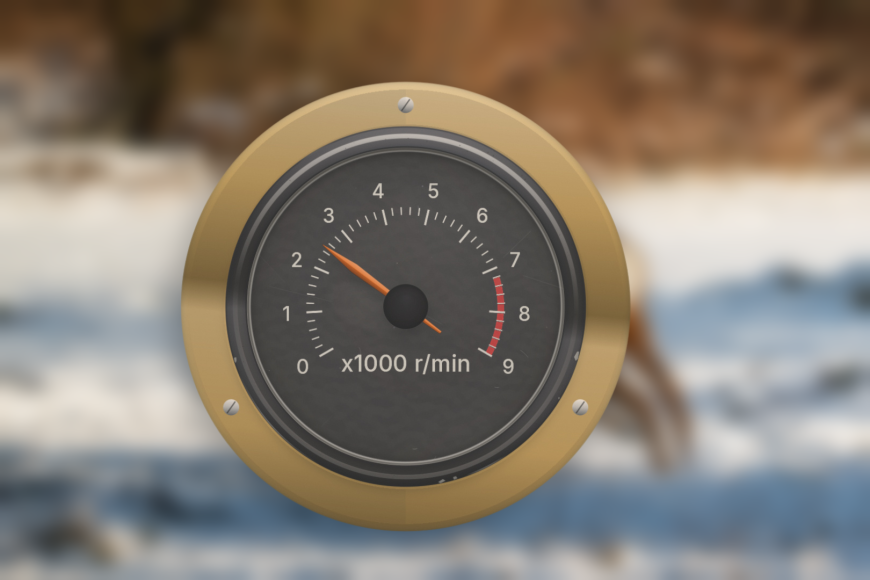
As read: {"value": 2500, "unit": "rpm"}
